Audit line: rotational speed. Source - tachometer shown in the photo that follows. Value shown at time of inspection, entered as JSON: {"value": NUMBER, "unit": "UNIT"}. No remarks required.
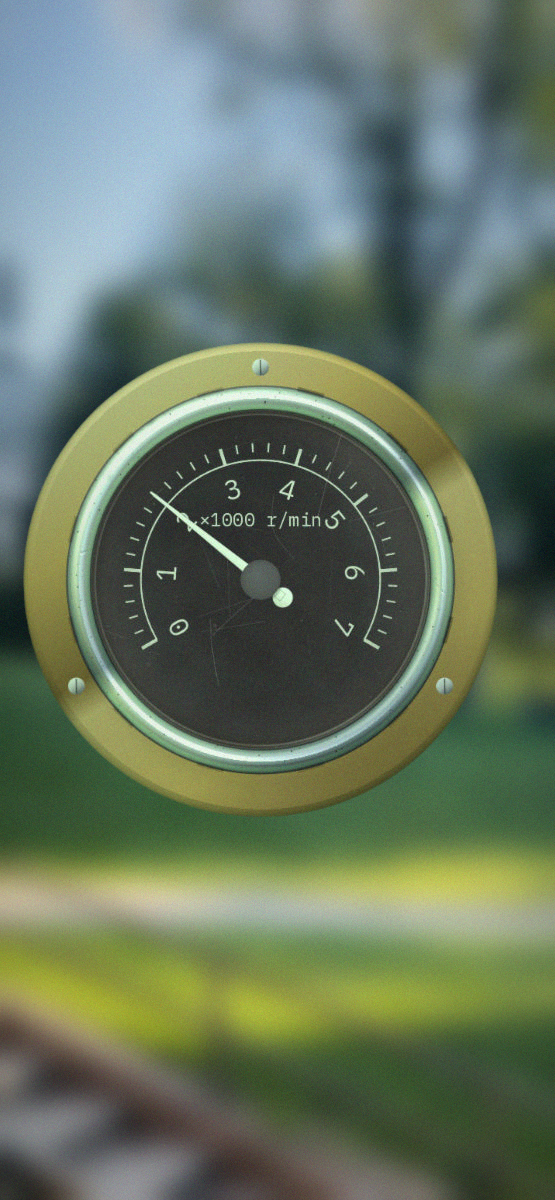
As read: {"value": 2000, "unit": "rpm"}
